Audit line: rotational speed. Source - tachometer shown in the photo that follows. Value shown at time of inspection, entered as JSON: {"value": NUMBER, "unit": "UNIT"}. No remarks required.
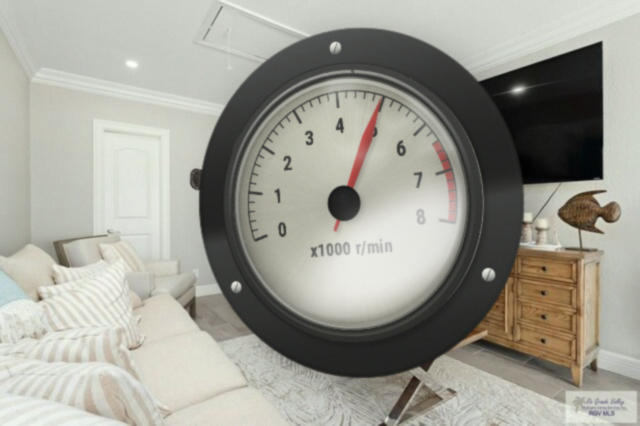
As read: {"value": 5000, "unit": "rpm"}
